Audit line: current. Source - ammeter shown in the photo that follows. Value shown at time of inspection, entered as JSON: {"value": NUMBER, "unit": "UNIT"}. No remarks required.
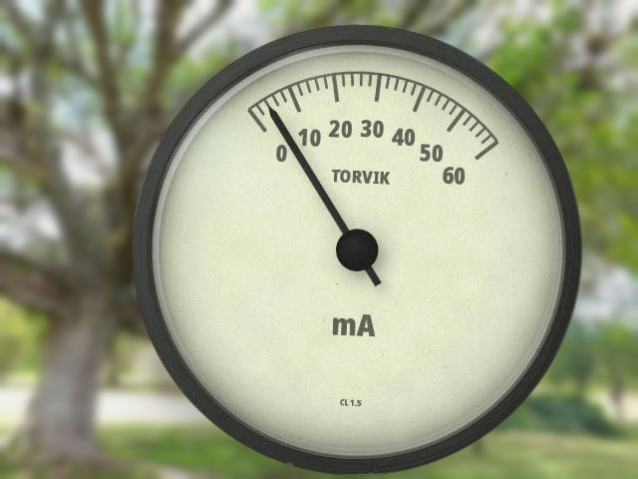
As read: {"value": 4, "unit": "mA"}
